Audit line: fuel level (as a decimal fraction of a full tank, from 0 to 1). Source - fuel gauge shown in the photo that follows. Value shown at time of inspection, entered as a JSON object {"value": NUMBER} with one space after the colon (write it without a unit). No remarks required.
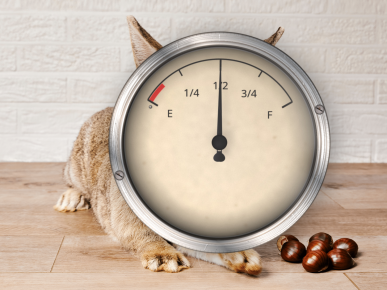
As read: {"value": 0.5}
